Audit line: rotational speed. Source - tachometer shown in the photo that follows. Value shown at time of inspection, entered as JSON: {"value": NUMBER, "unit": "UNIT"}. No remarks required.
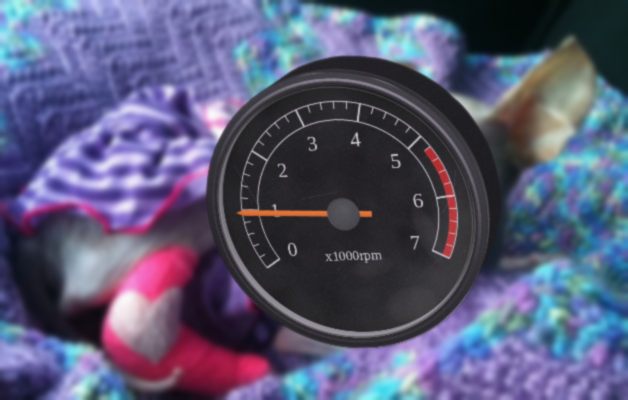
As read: {"value": 1000, "unit": "rpm"}
